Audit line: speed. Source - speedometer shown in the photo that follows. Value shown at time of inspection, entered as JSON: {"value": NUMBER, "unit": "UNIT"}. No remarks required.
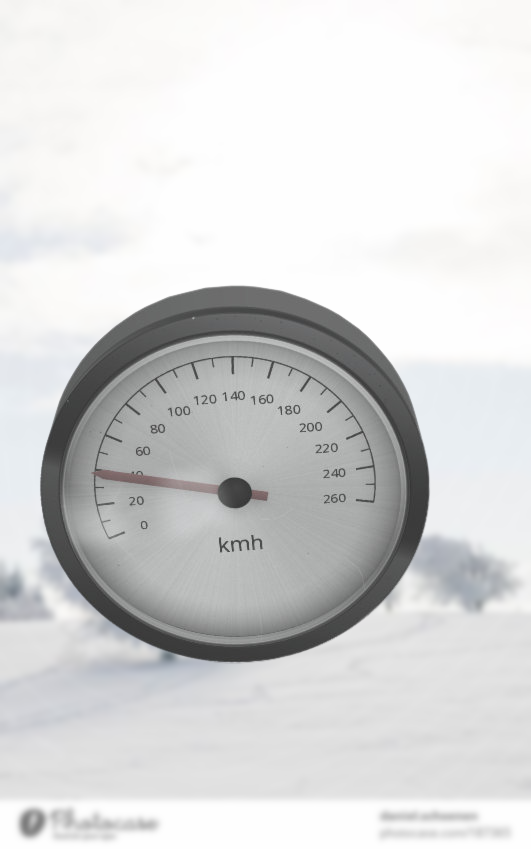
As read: {"value": 40, "unit": "km/h"}
